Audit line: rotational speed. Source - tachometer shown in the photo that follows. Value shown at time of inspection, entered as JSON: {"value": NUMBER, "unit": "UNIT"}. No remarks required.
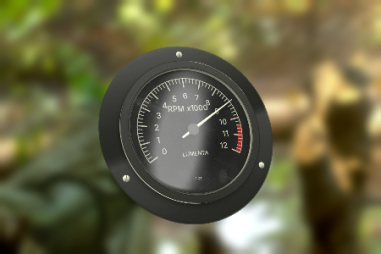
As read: {"value": 9000, "unit": "rpm"}
